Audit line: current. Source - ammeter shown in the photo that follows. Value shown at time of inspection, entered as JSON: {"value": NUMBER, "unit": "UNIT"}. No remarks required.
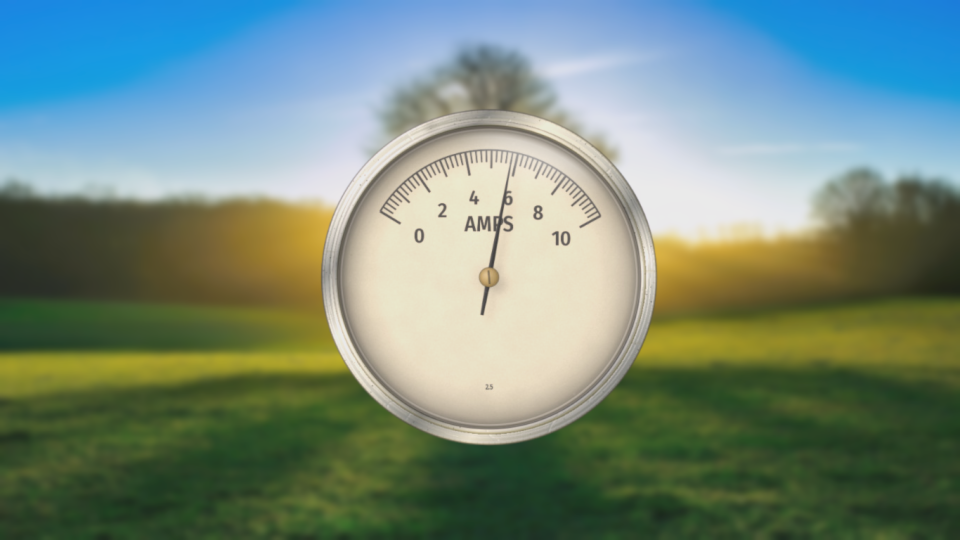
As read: {"value": 5.8, "unit": "A"}
